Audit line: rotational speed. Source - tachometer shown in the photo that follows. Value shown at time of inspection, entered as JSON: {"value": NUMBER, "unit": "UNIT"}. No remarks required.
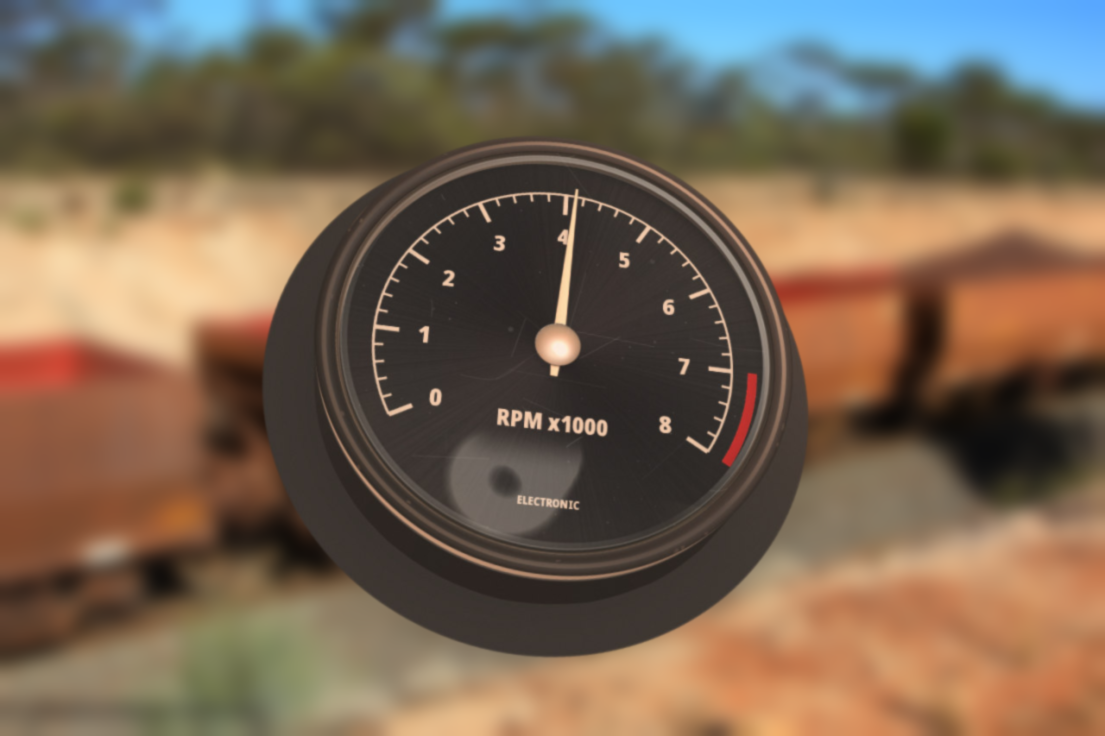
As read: {"value": 4100, "unit": "rpm"}
